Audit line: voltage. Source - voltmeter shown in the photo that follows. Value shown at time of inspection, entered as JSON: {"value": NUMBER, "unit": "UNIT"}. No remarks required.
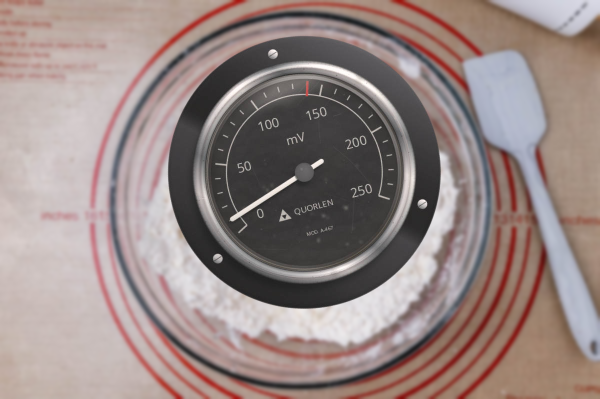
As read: {"value": 10, "unit": "mV"}
